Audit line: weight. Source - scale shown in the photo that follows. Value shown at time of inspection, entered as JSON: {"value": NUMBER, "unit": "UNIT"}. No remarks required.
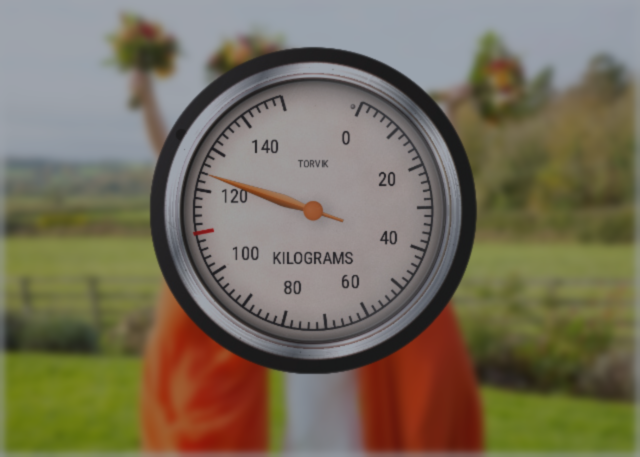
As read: {"value": 124, "unit": "kg"}
